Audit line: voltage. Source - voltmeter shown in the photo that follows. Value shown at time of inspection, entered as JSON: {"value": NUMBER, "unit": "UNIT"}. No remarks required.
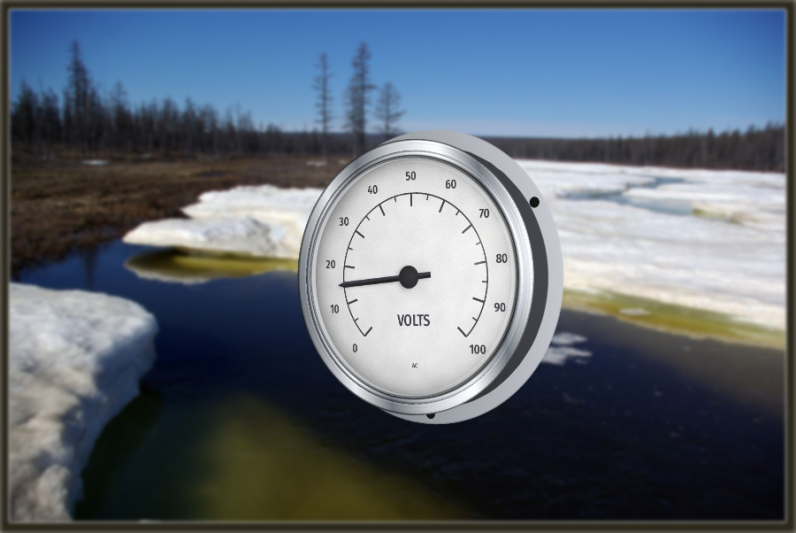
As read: {"value": 15, "unit": "V"}
